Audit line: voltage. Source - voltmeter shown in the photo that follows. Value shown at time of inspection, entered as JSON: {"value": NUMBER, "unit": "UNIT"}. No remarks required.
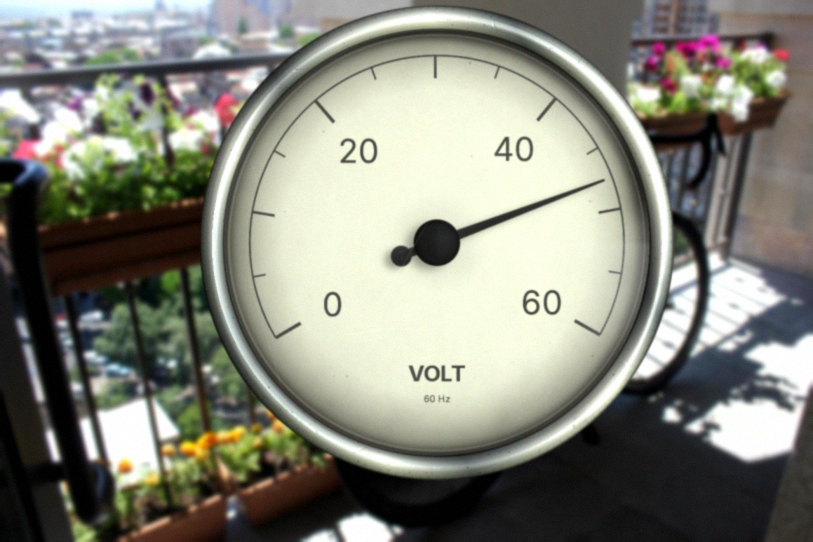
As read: {"value": 47.5, "unit": "V"}
